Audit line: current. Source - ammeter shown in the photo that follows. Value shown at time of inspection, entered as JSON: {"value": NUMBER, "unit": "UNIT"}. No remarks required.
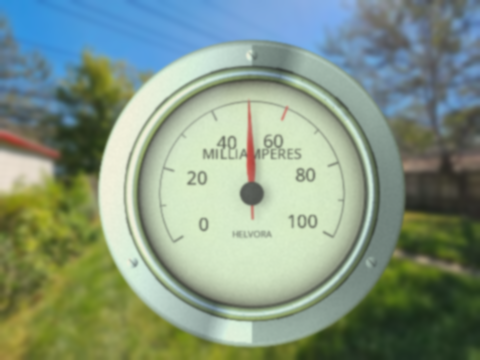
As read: {"value": 50, "unit": "mA"}
